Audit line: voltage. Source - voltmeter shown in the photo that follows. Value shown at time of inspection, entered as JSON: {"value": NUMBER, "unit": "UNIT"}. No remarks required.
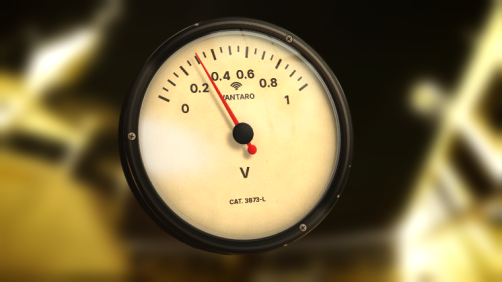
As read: {"value": 0.3, "unit": "V"}
